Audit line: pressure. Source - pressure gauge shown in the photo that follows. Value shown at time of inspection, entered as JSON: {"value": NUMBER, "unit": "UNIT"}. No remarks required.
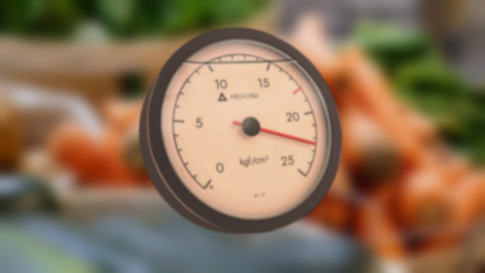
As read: {"value": 22.5, "unit": "kg/cm²"}
